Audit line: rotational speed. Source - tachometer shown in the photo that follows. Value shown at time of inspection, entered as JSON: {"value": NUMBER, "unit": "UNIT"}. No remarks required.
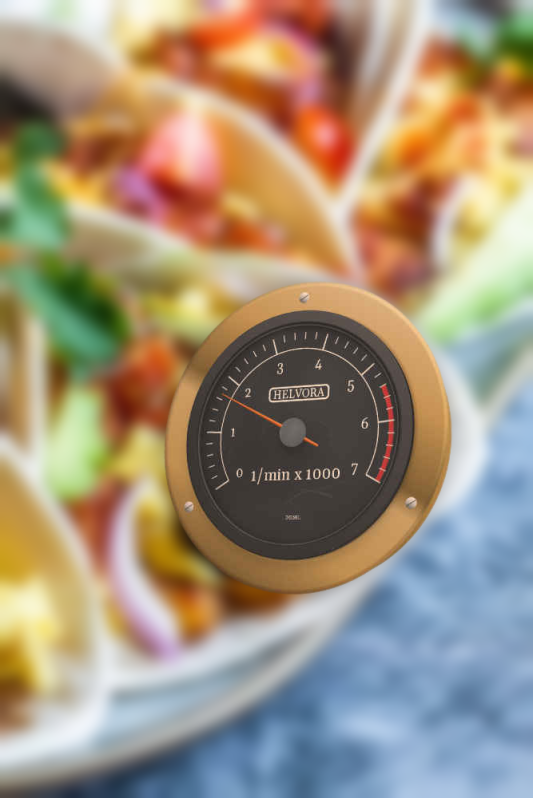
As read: {"value": 1700, "unit": "rpm"}
